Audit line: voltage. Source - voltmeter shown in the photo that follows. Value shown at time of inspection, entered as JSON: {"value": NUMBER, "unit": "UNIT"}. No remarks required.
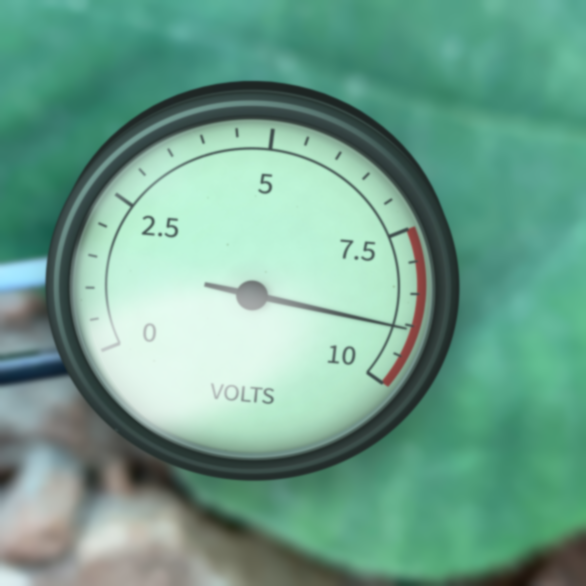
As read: {"value": 9, "unit": "V"}
